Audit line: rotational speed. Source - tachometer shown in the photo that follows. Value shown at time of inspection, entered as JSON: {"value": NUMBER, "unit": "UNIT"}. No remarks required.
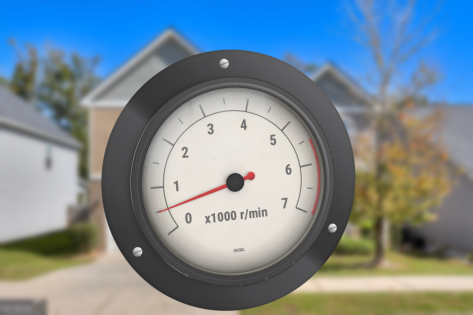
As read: {"value": 500, "unit": "rpm"}
